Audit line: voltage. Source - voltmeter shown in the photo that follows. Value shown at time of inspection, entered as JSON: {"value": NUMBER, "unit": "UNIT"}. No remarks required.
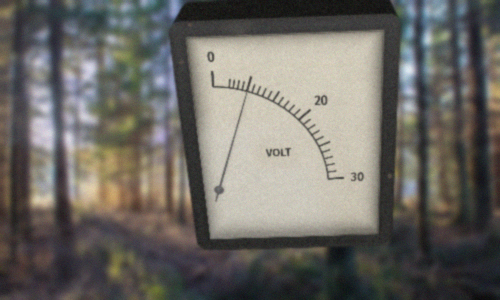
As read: {"value": 10, "unit": "V"}
